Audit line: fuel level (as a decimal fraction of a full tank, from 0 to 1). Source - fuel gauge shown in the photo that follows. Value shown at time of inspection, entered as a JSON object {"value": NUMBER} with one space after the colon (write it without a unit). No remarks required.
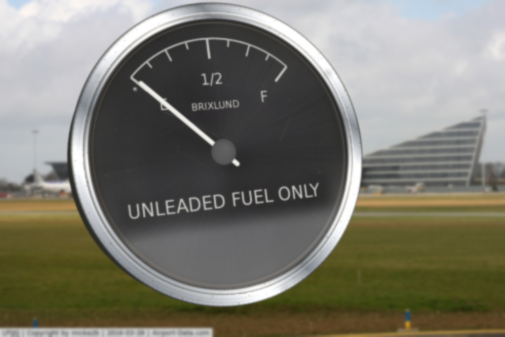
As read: {"value": 0}
